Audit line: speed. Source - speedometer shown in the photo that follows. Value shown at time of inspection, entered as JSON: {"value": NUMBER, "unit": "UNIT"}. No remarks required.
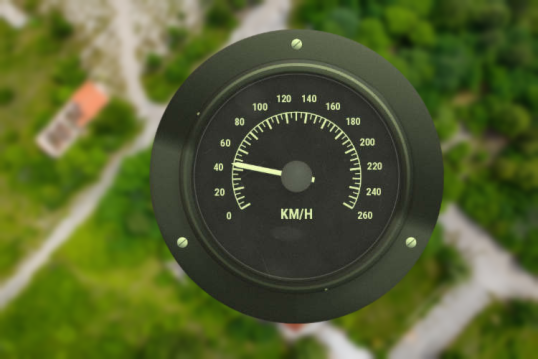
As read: {"value": 45, "unit": "km/h"}
